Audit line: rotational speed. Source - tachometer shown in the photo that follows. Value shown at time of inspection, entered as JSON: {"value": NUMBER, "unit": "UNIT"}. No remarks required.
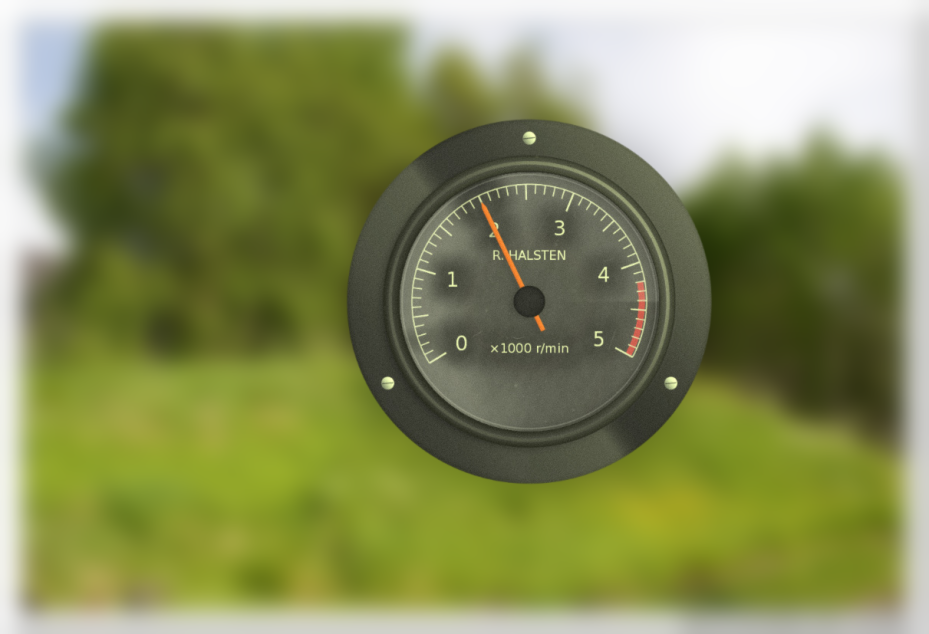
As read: {"value": 2000, "unit": "rpm"}
